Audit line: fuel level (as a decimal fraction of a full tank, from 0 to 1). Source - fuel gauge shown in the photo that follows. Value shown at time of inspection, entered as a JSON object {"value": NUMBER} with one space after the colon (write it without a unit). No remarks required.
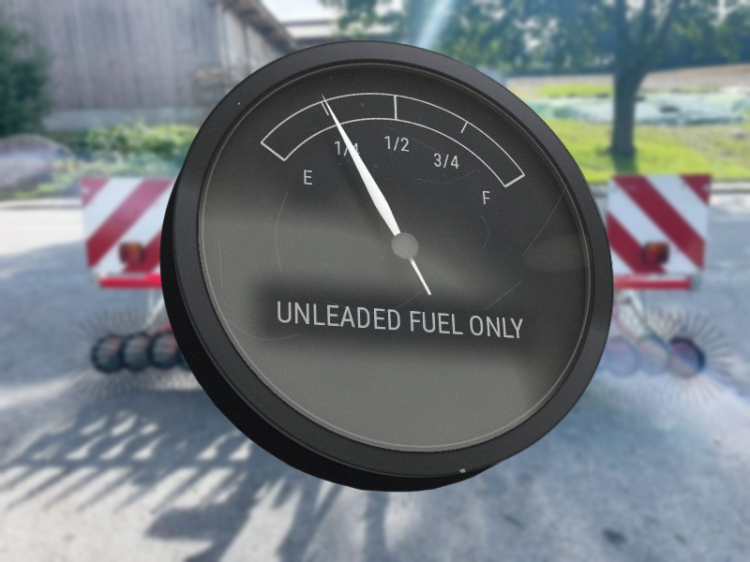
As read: {"value": 0.25}
